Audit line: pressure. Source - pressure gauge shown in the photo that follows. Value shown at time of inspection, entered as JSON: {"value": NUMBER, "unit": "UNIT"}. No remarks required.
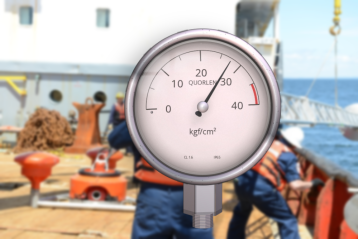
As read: {"value": 27.5, "unit": "kg/cm²"}
